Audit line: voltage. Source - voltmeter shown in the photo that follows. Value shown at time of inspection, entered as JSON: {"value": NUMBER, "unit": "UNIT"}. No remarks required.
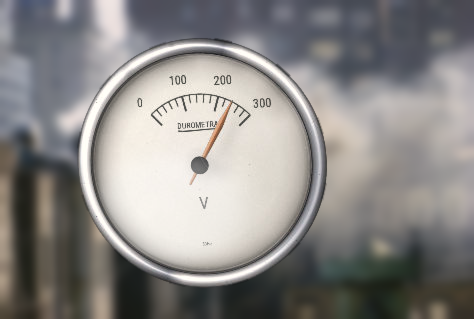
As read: {"value": 240, "unit": "V"}
